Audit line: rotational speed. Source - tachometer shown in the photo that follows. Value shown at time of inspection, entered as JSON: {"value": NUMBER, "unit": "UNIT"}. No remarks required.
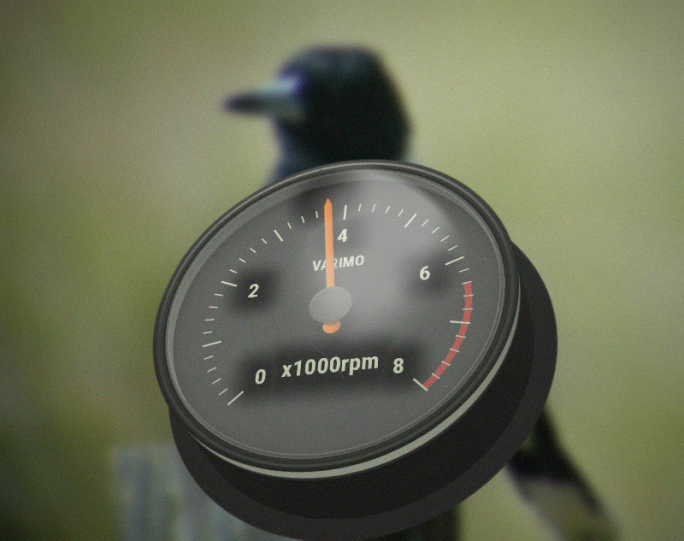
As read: {"value": 3800, "unit": "rpm"}
